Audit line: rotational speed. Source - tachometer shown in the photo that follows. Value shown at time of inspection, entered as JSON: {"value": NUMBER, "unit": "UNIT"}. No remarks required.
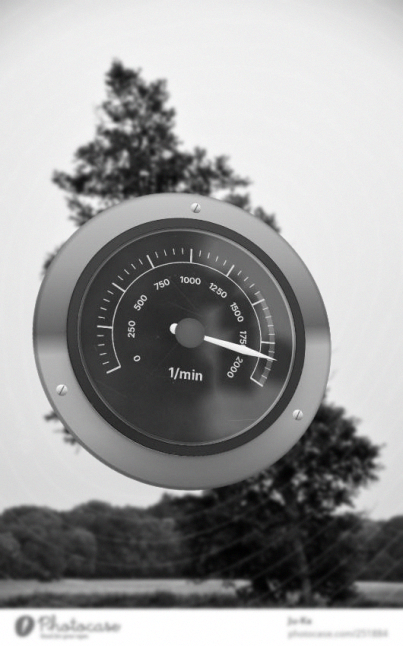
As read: {"value": 1850, "unit": "rpm"}
